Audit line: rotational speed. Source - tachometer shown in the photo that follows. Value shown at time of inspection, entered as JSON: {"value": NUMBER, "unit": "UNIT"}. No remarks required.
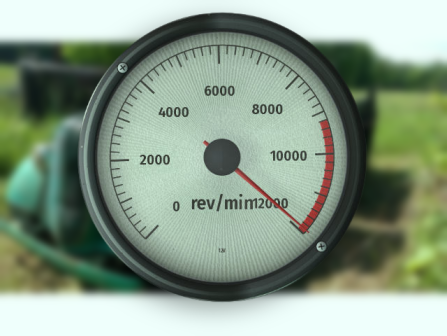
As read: {"value": 11900, "unit": "rpm"}
